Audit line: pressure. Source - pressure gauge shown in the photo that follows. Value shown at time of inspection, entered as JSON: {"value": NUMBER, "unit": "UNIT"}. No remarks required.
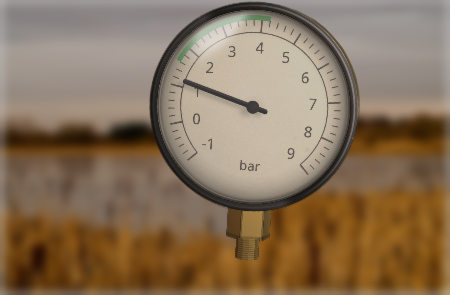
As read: {"value": 1.2, "unit": "bar"}
